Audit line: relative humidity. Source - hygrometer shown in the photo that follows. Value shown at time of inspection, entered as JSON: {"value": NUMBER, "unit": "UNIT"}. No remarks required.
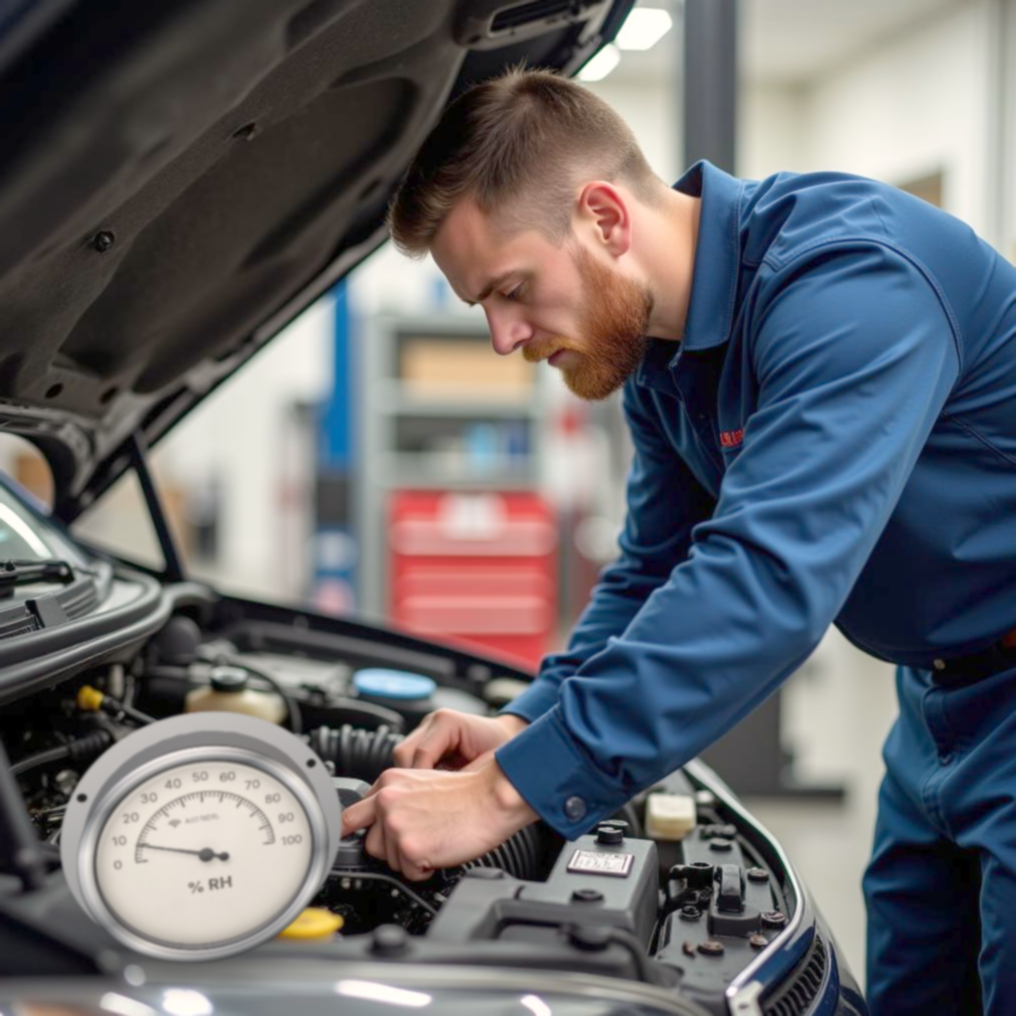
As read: {"value": 10, "unit": "%"}
